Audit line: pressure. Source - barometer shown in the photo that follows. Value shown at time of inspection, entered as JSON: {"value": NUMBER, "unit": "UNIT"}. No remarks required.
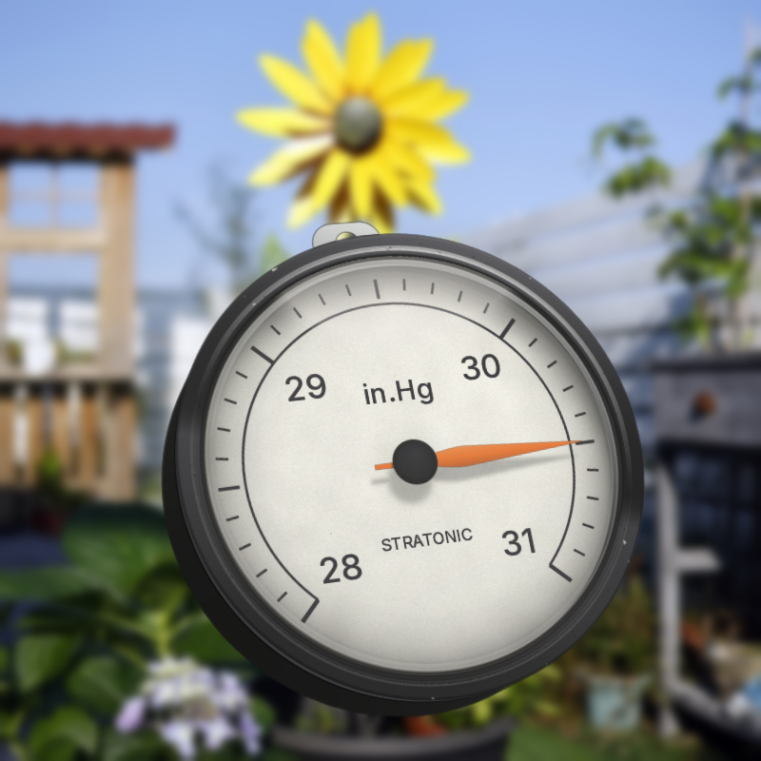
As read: {"value": 30.5, "unit": "inHg"}
